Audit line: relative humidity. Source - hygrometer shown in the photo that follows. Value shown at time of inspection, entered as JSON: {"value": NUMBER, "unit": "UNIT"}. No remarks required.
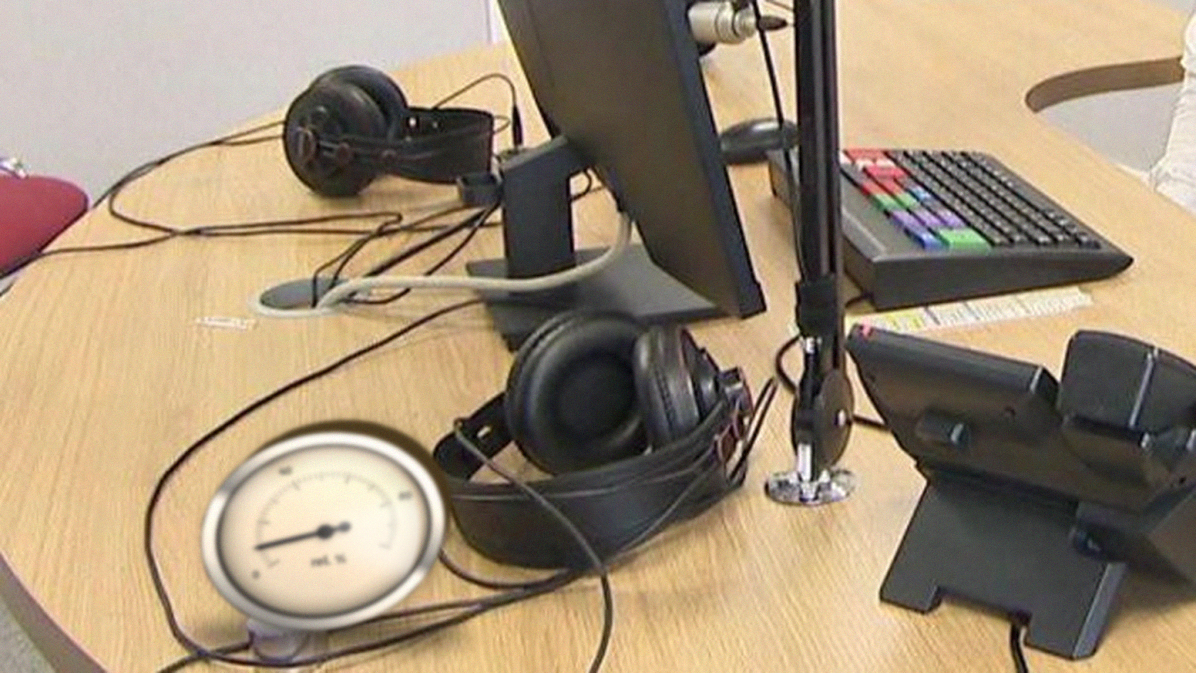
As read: {"value": 10, "unit": "%"}
